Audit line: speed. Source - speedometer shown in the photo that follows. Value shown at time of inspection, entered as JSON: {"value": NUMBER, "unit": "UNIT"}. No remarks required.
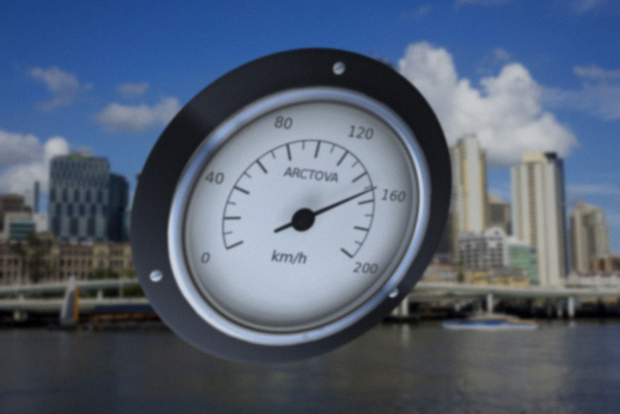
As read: {"value": 150, "unit": "km/h"}
